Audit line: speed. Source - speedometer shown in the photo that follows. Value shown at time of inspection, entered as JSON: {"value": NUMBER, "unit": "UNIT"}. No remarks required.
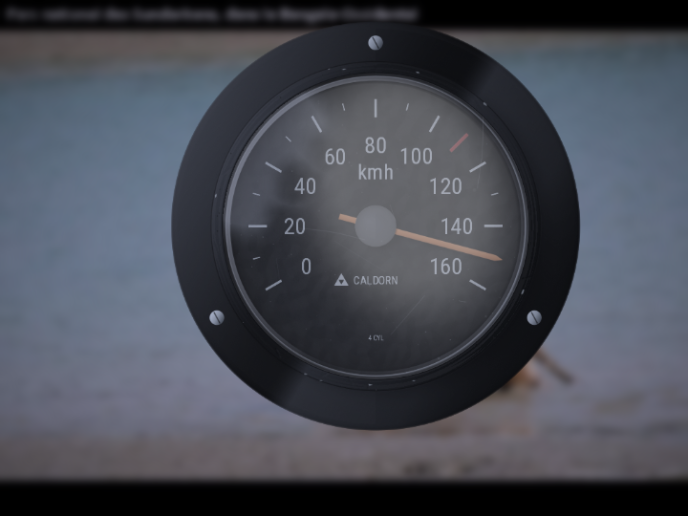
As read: {"value": 150, "unit": "km/h"}
